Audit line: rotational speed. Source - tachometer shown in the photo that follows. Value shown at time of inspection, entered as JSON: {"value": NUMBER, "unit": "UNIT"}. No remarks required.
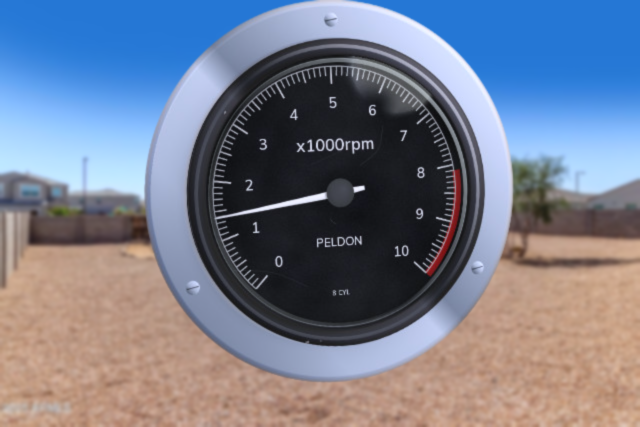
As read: {"value": 1400, "unit": "rpm"}
